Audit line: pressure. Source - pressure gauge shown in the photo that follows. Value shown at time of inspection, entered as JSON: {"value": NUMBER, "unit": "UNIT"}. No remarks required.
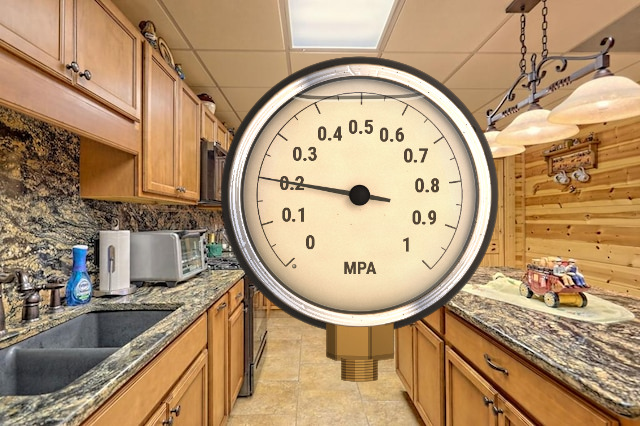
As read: {"value": 0.2, "unit": "MPa"}
